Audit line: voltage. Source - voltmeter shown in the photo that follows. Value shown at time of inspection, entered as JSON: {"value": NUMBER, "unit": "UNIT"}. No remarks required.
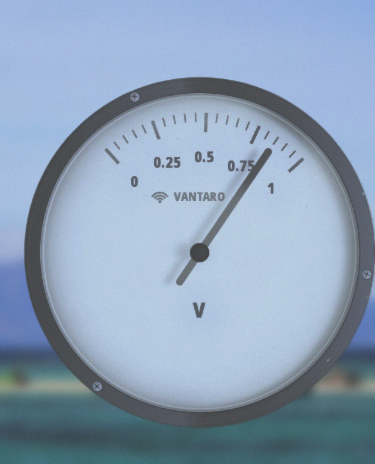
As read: {"value": 0.85, "unit": "V"}
